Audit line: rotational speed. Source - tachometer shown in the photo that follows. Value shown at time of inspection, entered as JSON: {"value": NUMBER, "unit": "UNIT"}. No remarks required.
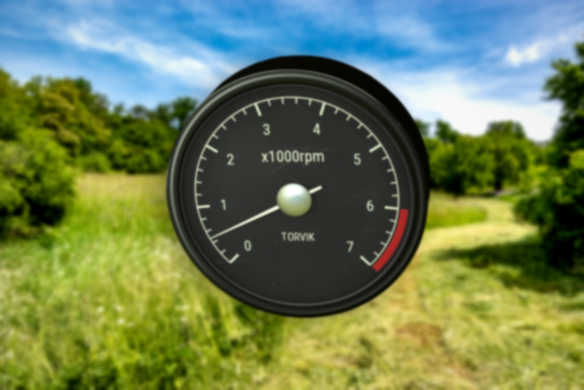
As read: {"value": 500, "unit": "rpm"}
